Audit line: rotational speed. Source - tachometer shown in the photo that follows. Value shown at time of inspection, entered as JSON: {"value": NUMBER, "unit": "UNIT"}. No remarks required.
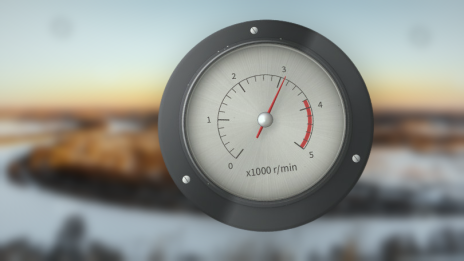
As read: {"value": 3100, "unit": "rpm"}
